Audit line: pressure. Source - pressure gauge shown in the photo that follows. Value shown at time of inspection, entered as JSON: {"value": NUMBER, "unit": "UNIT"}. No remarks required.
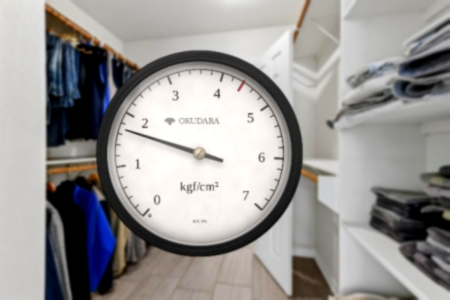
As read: {"value": 1.7, "unit": "kg/cm²"}
